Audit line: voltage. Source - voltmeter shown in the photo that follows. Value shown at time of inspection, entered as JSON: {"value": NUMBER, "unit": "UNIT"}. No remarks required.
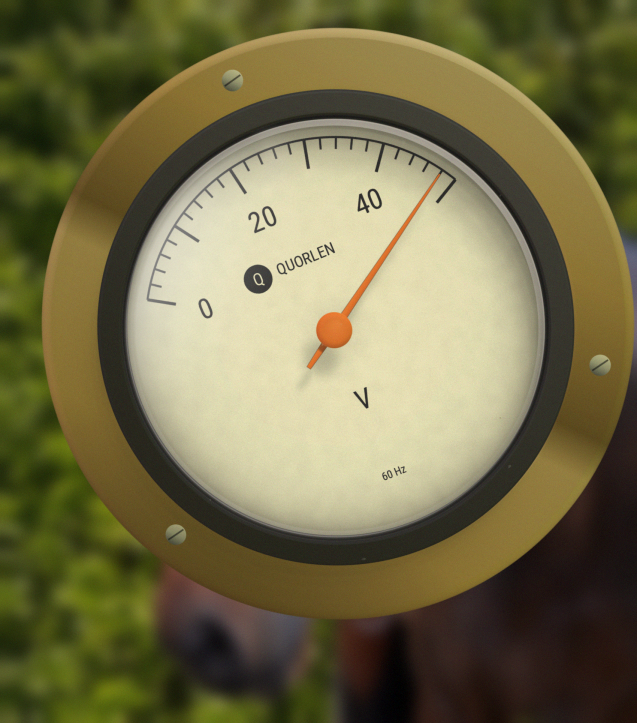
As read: {"value": 48, "unit": "V"}
